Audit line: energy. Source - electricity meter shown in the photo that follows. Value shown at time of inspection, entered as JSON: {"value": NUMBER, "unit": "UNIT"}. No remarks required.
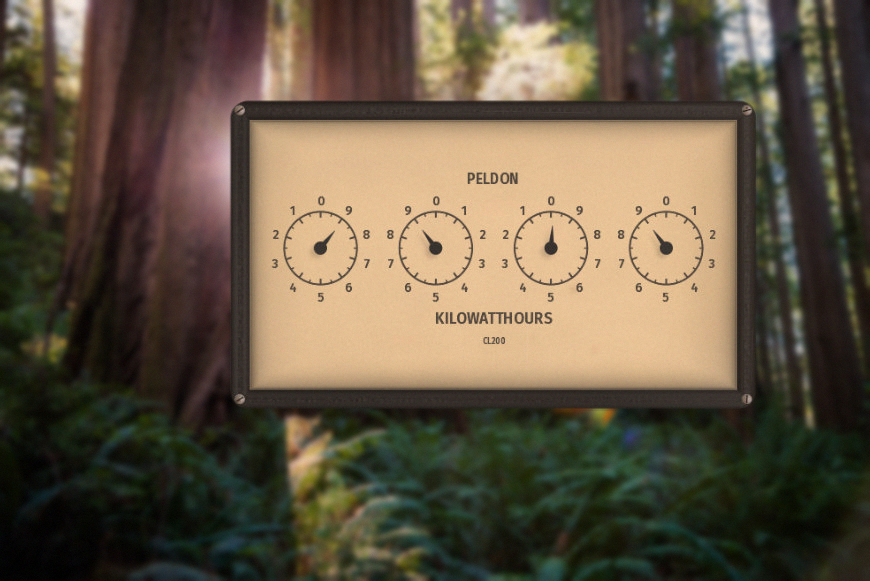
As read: {"value": 8899, "unit": "kWh"}
